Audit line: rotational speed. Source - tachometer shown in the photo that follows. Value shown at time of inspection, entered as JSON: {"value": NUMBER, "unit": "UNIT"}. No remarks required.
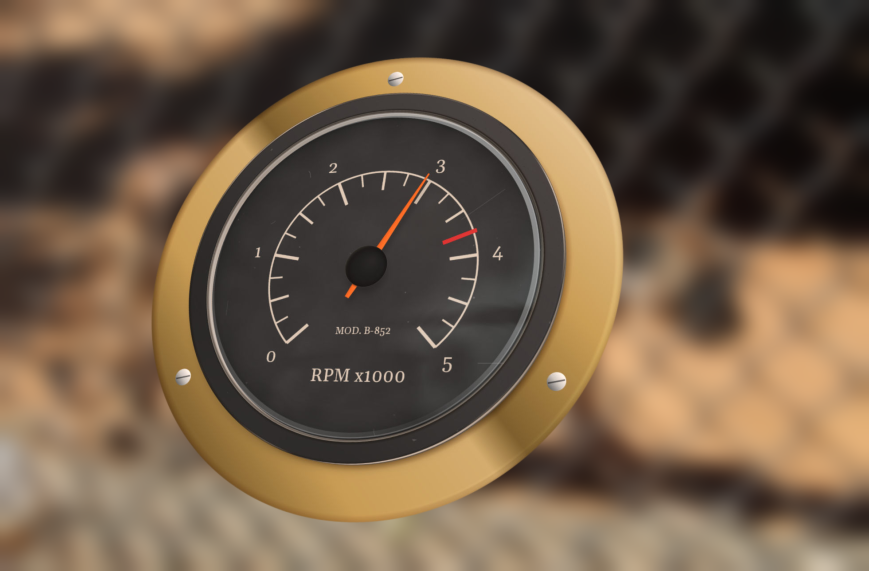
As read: {"value": 3000, "unit": "rpm"}
